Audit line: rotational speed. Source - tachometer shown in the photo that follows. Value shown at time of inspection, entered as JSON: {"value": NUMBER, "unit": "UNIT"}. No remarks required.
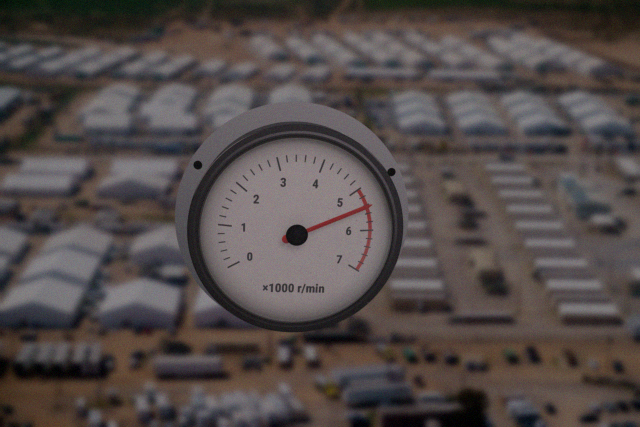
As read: {"value": 5400, "unit": "rpm"}
